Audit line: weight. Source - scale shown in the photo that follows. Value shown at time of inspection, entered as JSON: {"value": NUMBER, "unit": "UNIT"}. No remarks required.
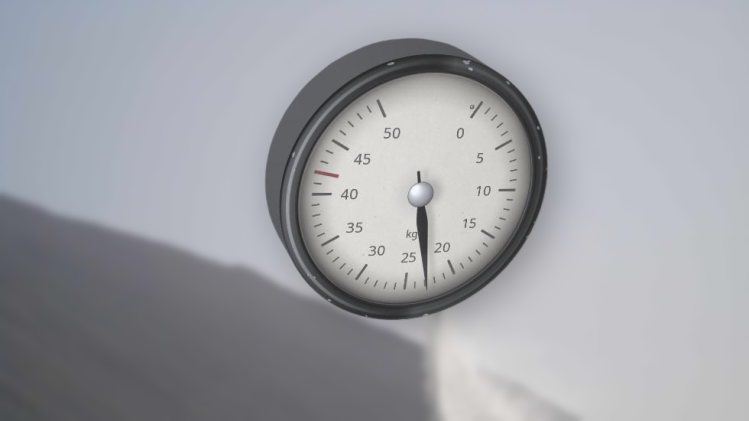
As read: {"value": 23, "unit": "kg"}
